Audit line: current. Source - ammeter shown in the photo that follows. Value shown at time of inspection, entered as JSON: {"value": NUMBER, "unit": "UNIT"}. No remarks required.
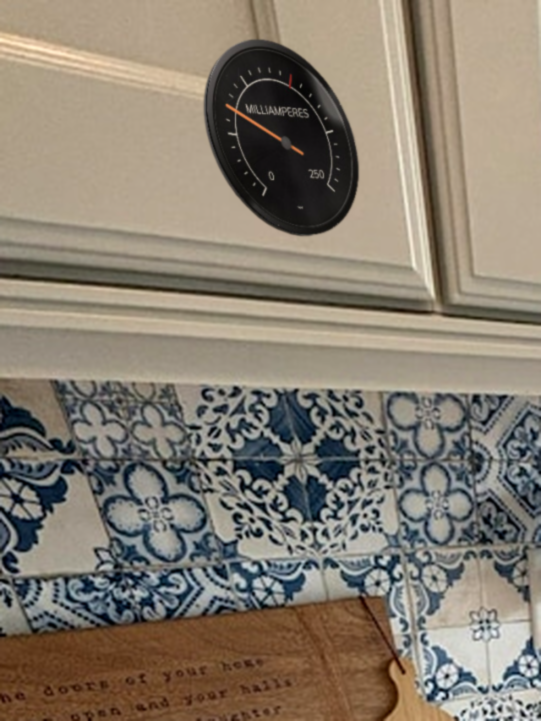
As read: {"value": 70, "unit": "mA"}
